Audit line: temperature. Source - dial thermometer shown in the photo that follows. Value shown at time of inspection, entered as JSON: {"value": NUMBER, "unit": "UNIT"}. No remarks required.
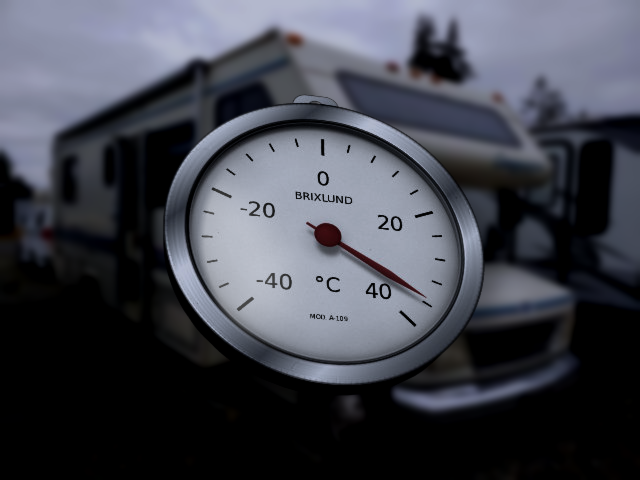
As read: {"value": 36, "unit": "°C"}
